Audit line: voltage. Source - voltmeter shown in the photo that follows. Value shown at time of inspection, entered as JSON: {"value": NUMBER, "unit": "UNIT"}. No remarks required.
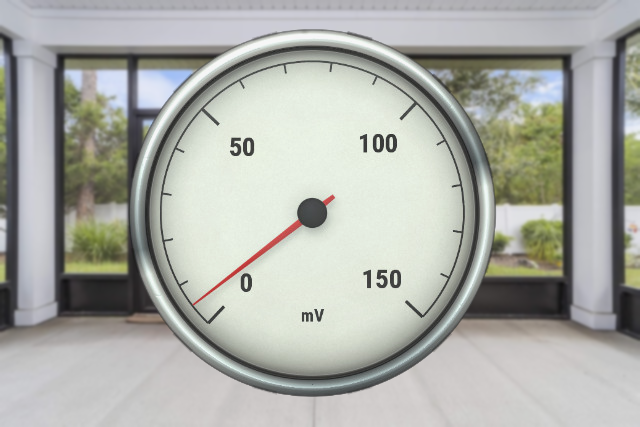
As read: {"value": 5, "unit": "mV"}
